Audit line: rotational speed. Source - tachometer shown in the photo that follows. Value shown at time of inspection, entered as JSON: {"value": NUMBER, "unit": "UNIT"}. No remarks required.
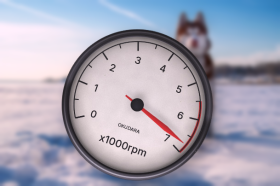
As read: {"value": 6750, "unit": "rpm"}
